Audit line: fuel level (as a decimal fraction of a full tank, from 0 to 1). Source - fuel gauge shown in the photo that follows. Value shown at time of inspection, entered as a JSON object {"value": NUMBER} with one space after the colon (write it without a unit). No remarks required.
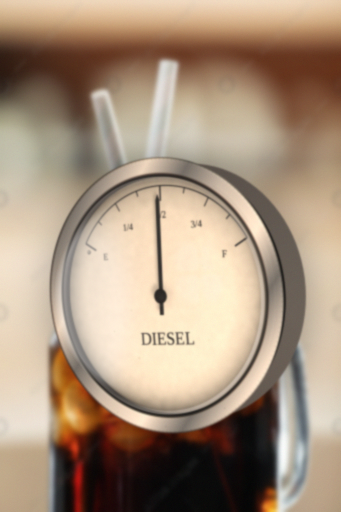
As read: {"value": 0.5}
